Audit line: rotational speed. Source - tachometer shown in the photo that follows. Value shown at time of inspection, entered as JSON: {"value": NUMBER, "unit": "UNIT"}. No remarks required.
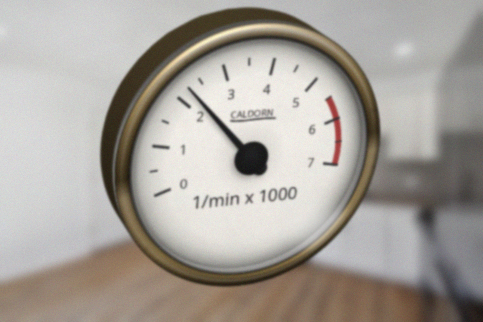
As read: {"value": 2250, "unit": "rpm"}
